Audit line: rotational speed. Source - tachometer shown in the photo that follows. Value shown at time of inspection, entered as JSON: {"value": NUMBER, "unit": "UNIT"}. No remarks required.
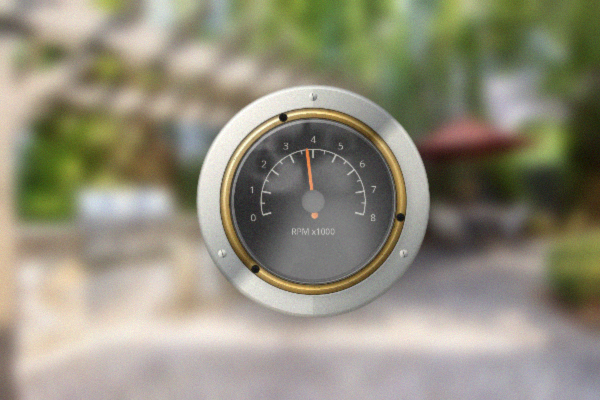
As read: {"value": 3750, "unit": "rpm"}
